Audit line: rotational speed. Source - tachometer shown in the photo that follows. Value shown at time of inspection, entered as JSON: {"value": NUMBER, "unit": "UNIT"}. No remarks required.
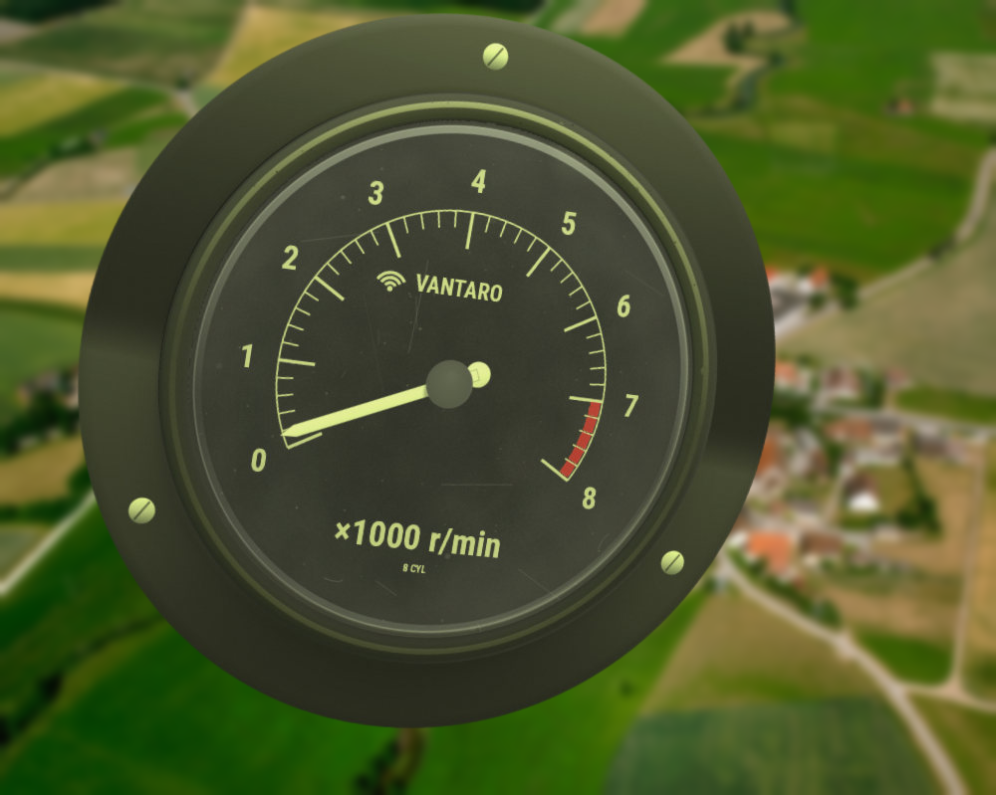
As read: {"value": 200, "unit": "rpm"}
